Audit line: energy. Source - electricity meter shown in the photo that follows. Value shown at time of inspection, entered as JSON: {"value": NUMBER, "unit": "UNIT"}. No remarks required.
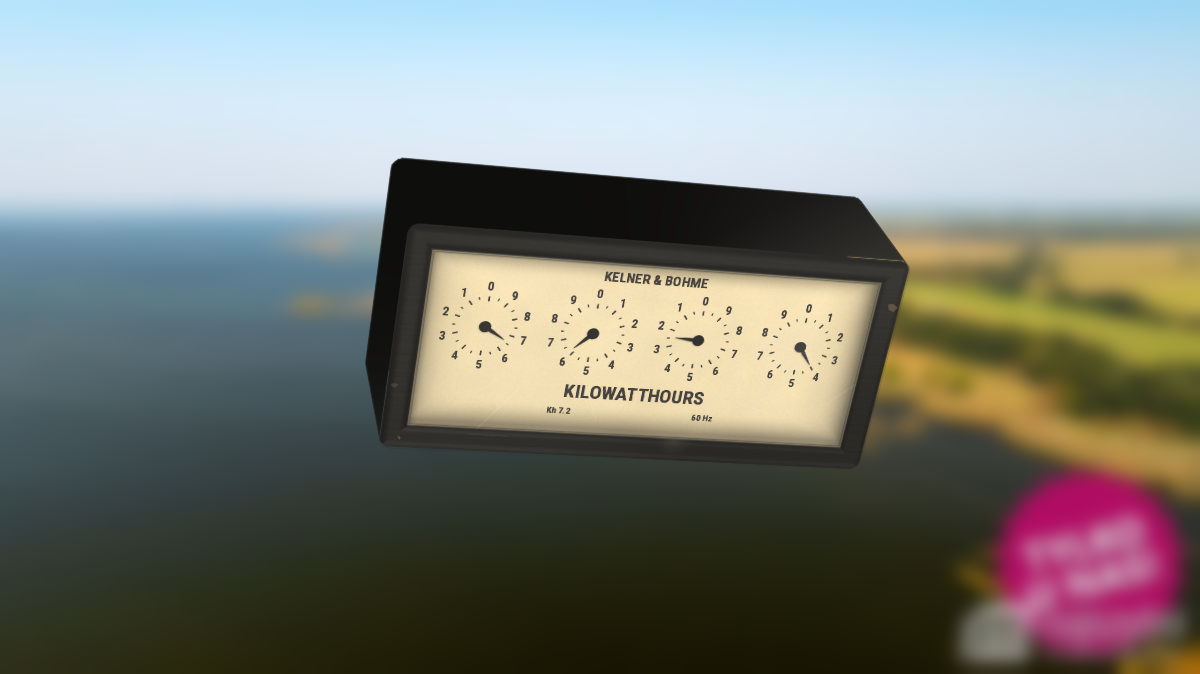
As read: {"value": 6624, "unit": "kWh"}
